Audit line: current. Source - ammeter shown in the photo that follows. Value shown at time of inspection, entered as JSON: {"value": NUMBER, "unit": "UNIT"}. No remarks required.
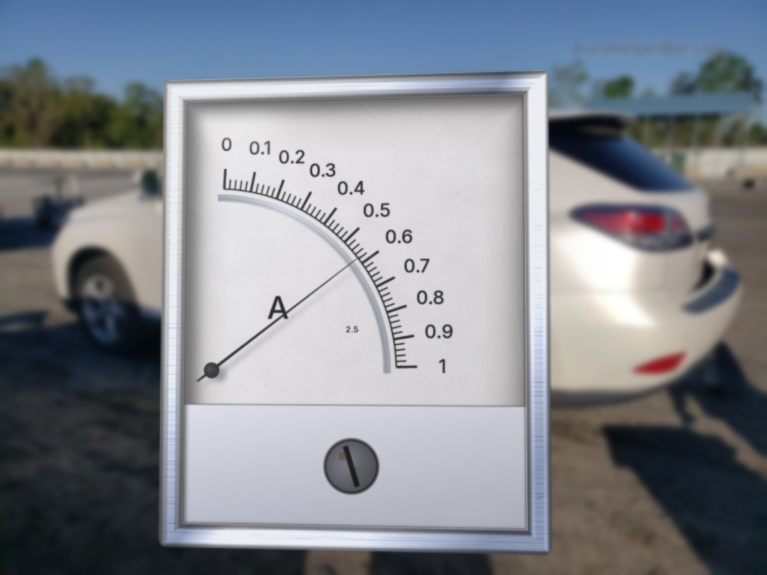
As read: {"value": 0.58, "unit": "A"}
